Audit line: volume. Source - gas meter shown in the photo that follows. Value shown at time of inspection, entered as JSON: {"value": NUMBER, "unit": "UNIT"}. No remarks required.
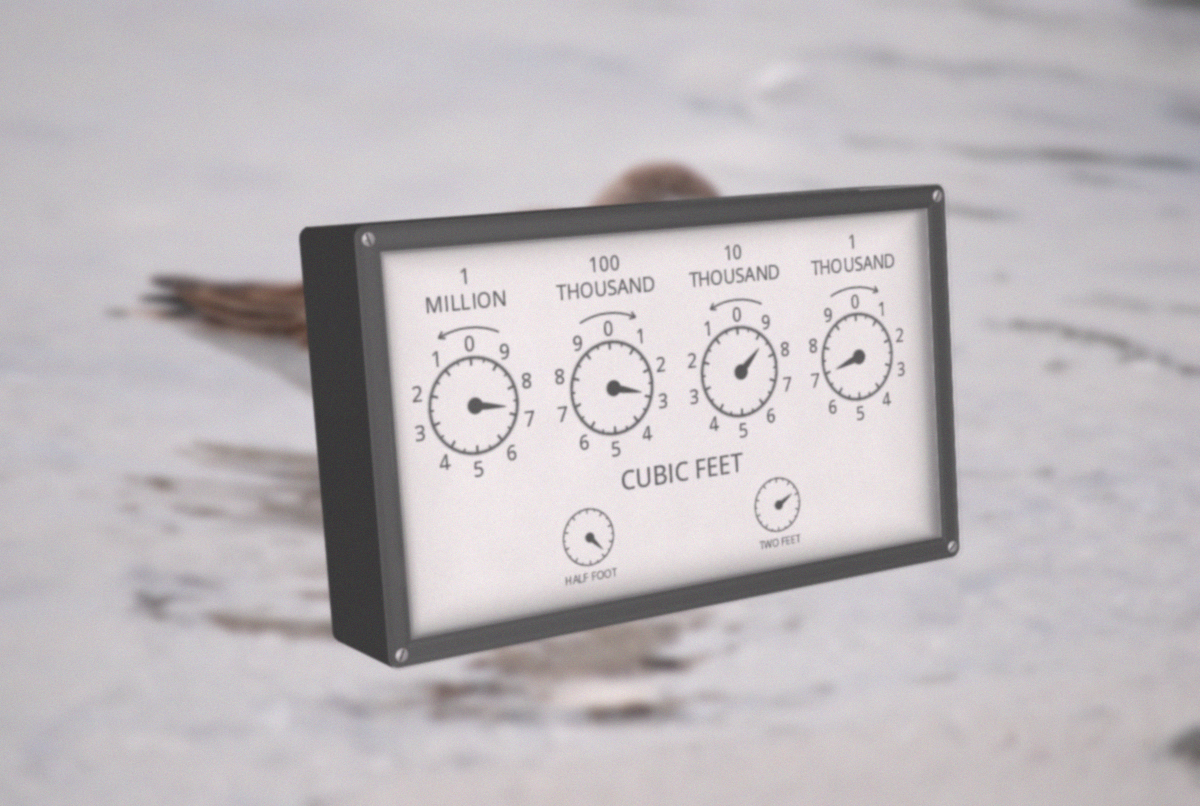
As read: {"value": 728700, "unit": "ft³"}
